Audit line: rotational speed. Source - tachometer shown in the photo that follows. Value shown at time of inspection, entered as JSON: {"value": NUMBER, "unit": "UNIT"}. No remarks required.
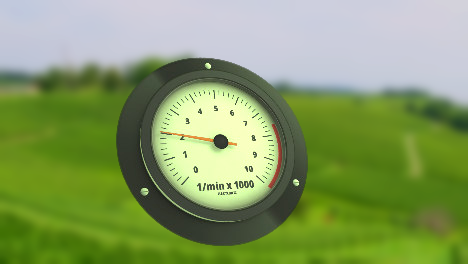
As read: {"value": 2000, "unit": "rpm"}
